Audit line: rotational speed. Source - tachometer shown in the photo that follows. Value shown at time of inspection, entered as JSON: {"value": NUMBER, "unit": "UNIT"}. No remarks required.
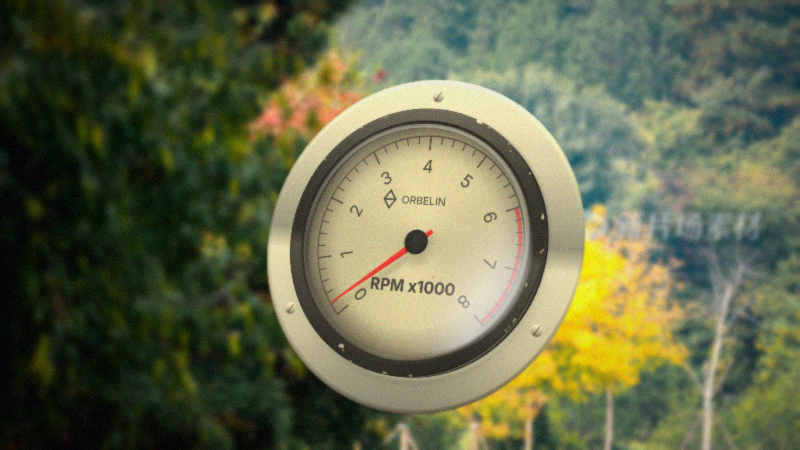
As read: {"value": 200, "unit": "rpm"}
